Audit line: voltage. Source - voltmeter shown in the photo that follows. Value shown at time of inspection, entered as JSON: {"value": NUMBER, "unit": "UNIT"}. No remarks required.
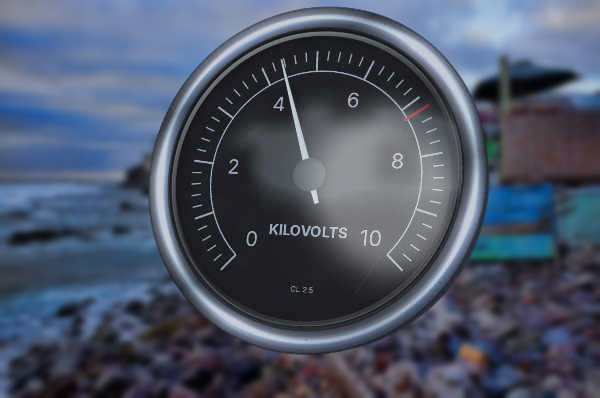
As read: {"value": 4.4, "unit": "kV"}
